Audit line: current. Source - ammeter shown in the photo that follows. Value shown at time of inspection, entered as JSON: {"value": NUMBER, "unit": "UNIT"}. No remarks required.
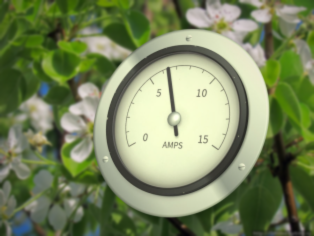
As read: {"value": 6.5, "unit": "A"}
